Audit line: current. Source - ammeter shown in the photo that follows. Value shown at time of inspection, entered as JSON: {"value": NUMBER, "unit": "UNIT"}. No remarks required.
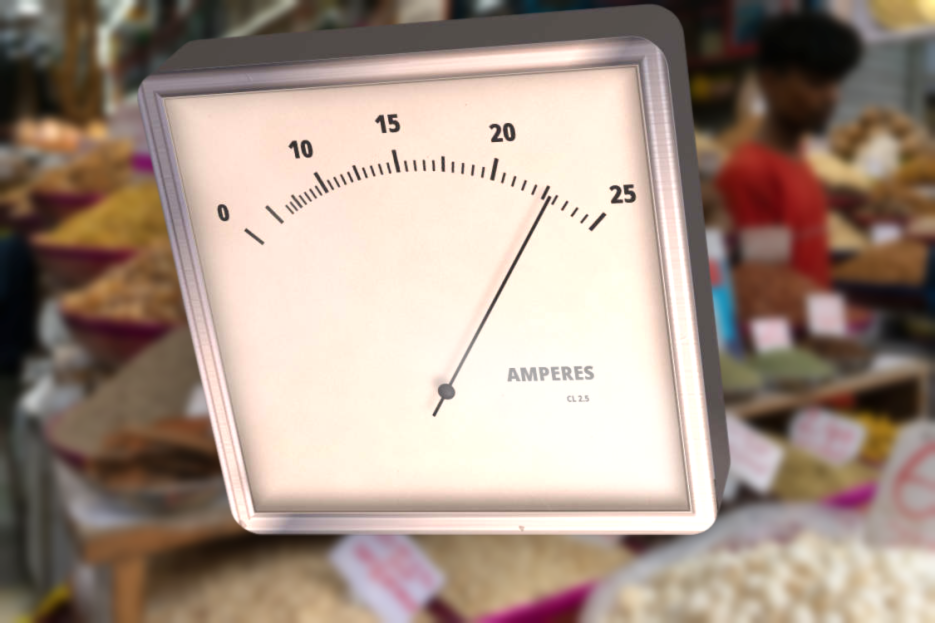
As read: {"value": 22.75, "unit": "A"}
